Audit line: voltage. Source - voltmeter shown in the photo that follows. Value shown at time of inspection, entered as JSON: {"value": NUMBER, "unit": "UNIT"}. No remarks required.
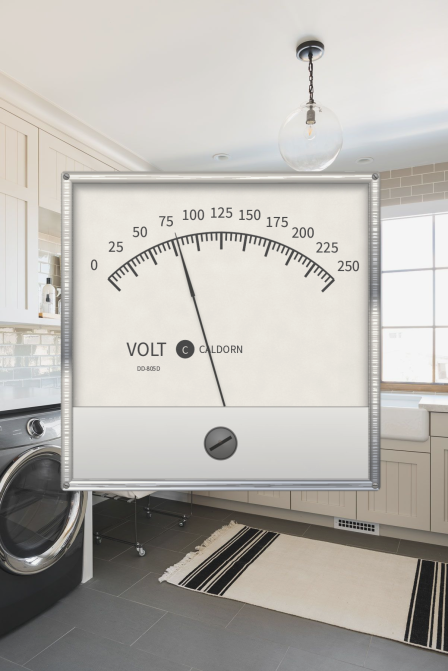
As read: {"value": 80, "unit": "V"}
